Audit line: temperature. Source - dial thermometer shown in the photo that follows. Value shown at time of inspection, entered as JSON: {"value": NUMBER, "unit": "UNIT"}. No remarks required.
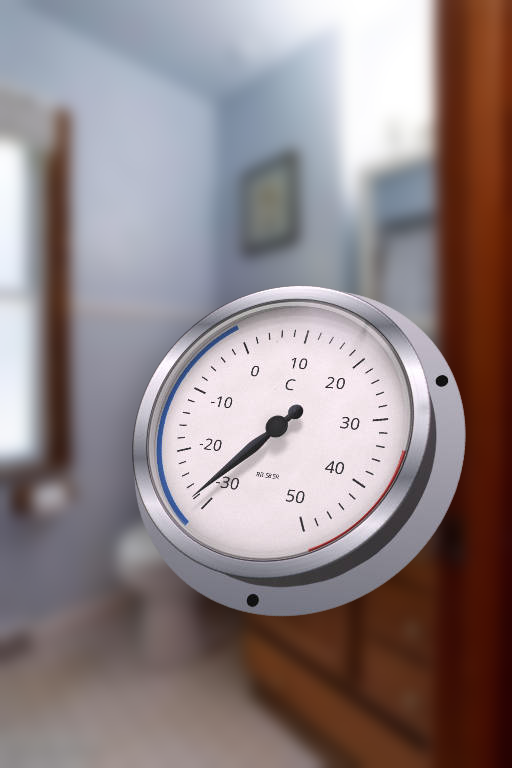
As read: {"value": -28, "unit": "°C"}
